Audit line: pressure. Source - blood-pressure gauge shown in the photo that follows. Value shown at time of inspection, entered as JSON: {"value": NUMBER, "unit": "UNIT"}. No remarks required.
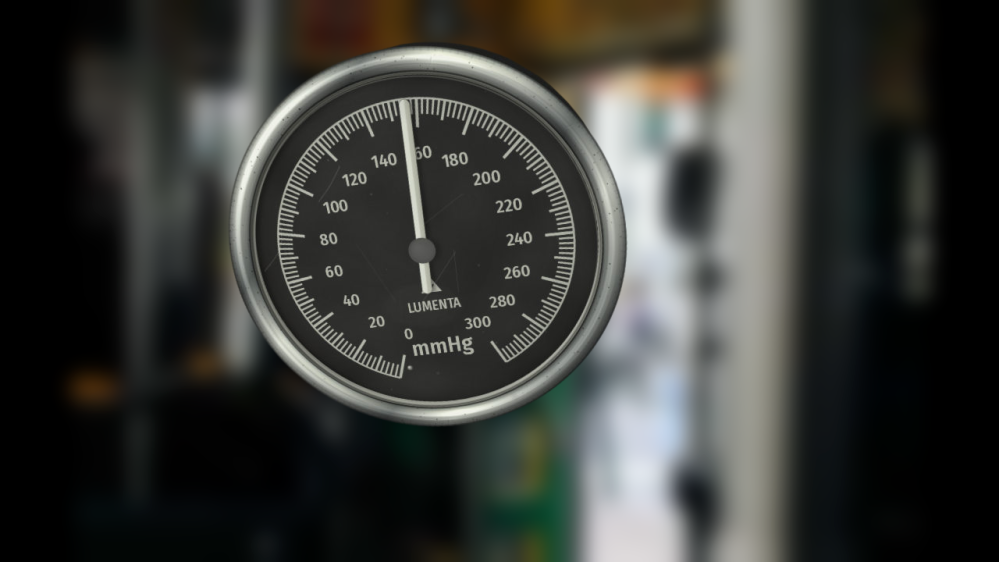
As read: {"value": 156, "unit": "mmHg"}
